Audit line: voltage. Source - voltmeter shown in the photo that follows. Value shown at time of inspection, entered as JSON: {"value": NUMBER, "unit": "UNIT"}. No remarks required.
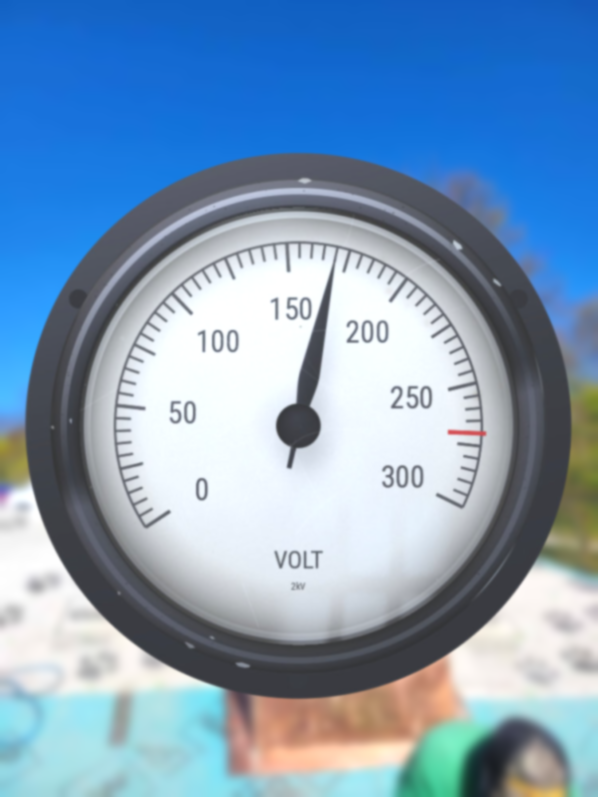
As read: {"value": 170, "unit": "V"}
